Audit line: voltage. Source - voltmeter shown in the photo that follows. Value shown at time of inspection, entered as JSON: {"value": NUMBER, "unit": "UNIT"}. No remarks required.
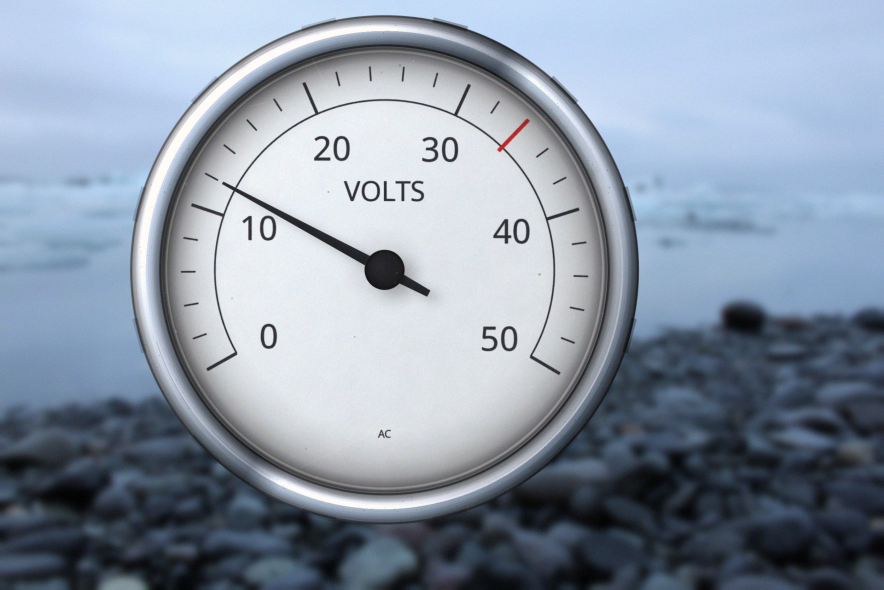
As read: {"value": 12, "unit": "V"}
